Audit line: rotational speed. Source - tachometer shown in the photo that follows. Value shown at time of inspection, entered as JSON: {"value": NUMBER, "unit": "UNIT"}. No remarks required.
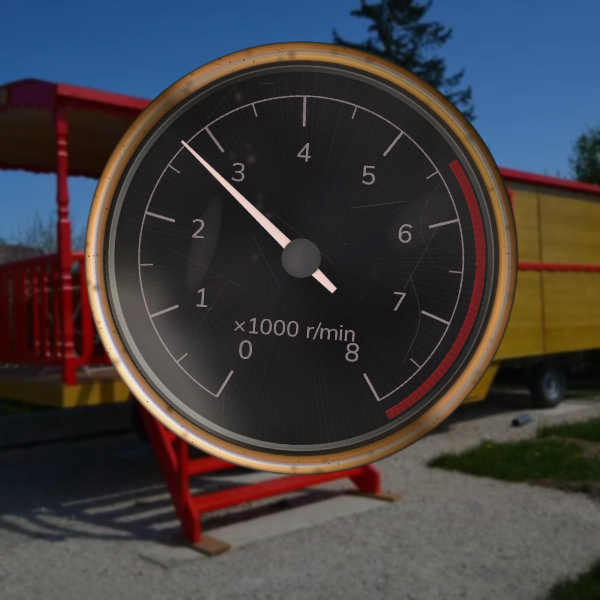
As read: {"value": 2750, "unit": "rpm"}
